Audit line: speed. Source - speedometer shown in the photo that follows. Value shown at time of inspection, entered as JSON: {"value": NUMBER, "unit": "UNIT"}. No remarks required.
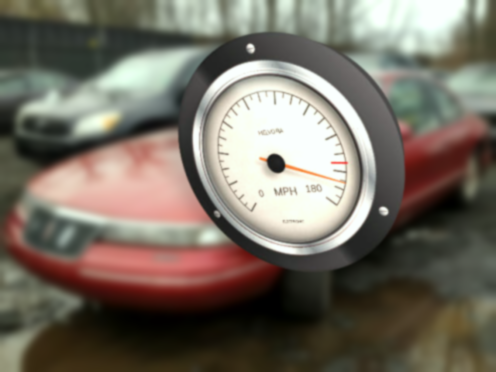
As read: {"value": 165, "unit": "mph"}
